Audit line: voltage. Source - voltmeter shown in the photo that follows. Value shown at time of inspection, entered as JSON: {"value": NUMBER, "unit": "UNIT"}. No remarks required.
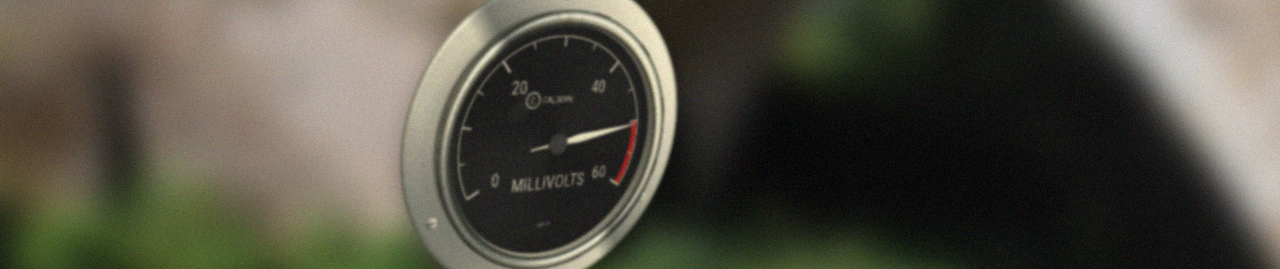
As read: {"value": 50, "unit": "mV"}
